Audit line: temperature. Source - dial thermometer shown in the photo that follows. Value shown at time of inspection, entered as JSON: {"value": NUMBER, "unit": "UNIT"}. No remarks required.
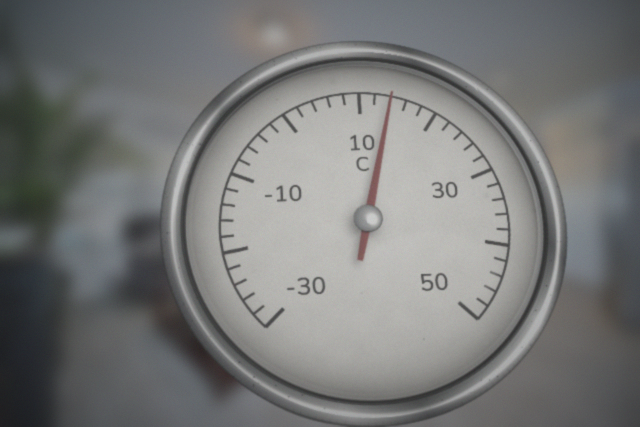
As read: {"value": 14, "unit": "°C"}
